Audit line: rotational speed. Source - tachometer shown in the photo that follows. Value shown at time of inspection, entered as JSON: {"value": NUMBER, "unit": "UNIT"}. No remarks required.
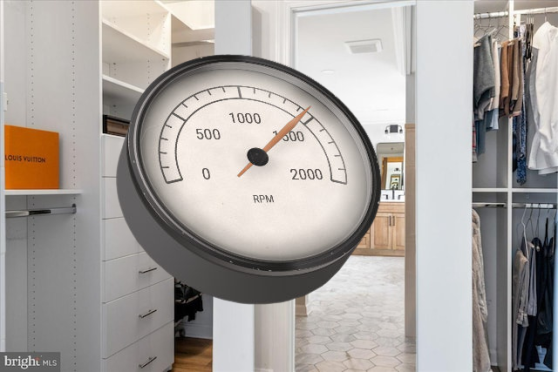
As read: {"value": 1450, "unit": "rpm"}
